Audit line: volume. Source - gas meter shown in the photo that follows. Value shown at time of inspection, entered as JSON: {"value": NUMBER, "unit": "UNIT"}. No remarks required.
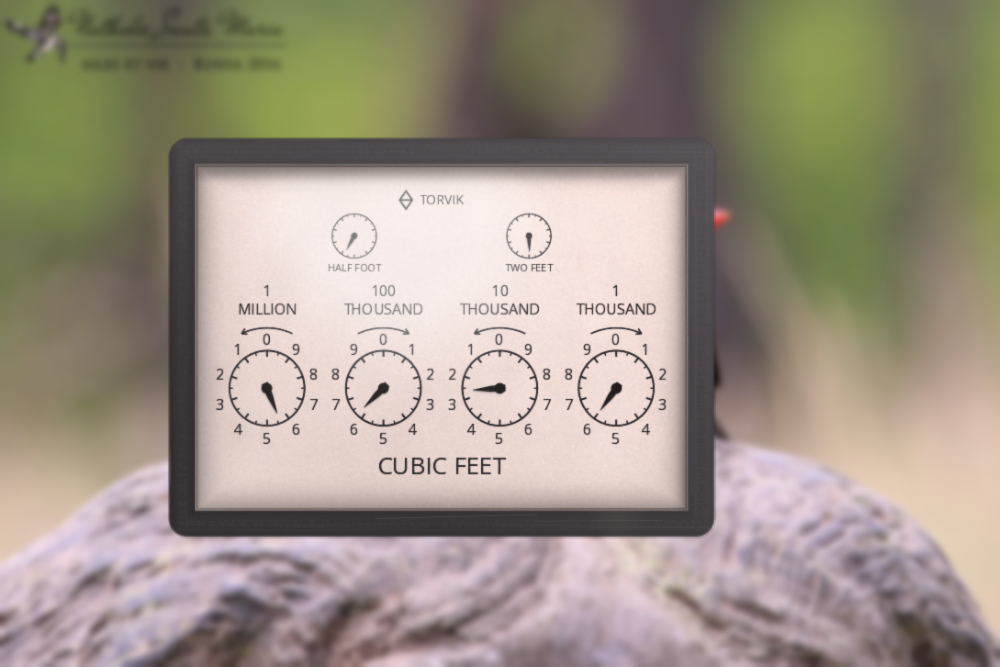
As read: {"value": 562600, "unit": "ft³"}
